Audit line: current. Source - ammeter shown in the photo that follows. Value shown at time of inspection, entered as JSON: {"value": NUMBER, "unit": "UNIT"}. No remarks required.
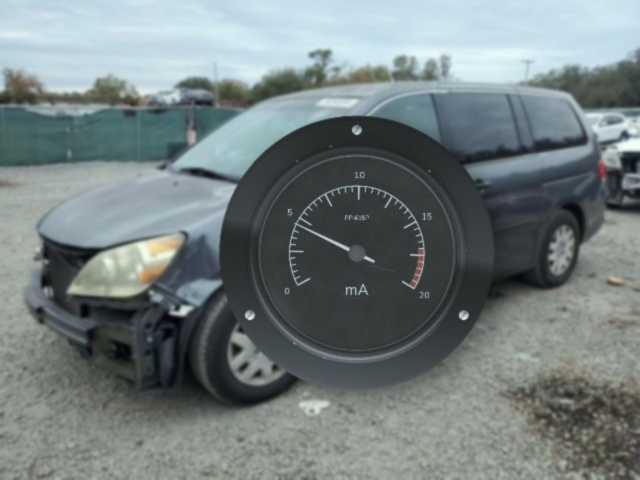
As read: {"value": 4.5, "unit": "mA"}
